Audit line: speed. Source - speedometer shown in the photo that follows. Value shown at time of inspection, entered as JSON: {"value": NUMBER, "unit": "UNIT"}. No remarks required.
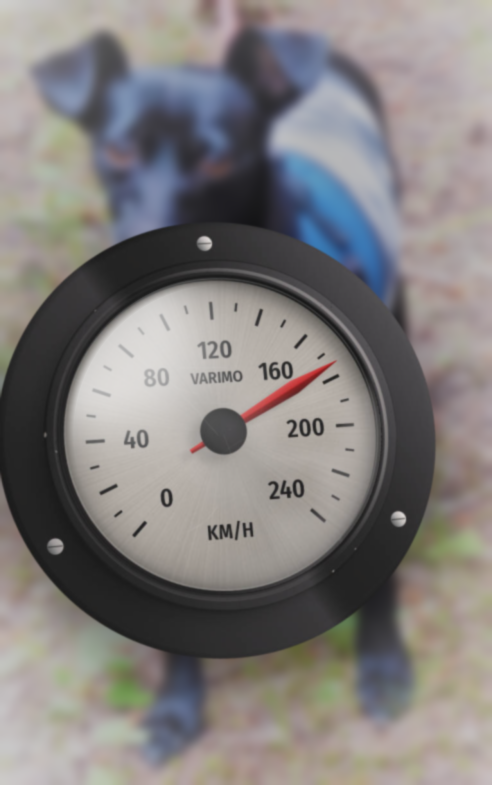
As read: {"value": 175, "unit": "km/h"}
